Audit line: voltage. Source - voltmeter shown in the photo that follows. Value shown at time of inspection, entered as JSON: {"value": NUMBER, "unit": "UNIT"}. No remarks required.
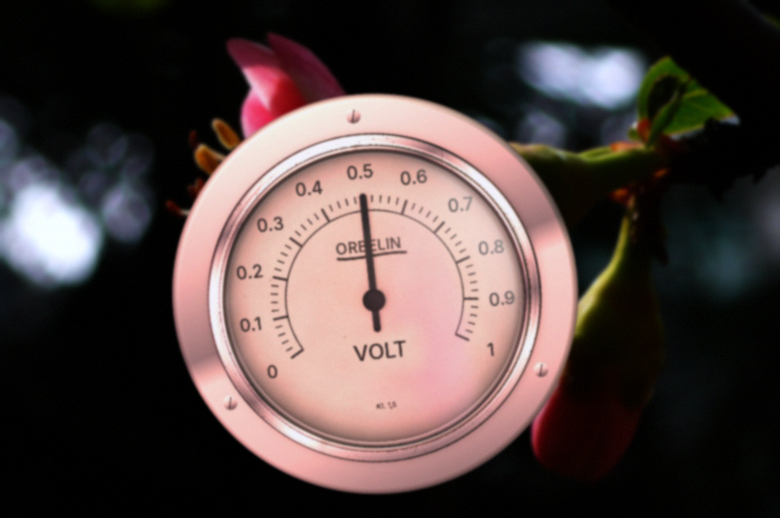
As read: {"value": 0.5, "unit": "V"}
